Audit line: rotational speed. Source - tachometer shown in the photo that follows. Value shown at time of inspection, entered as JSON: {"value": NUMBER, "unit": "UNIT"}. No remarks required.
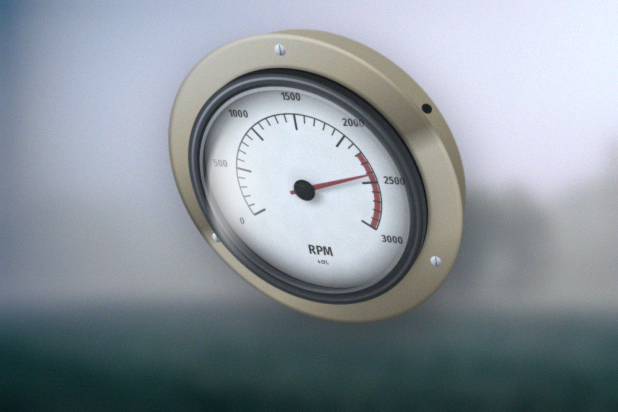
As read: {"value": 2400, "unit": "rpm"}
